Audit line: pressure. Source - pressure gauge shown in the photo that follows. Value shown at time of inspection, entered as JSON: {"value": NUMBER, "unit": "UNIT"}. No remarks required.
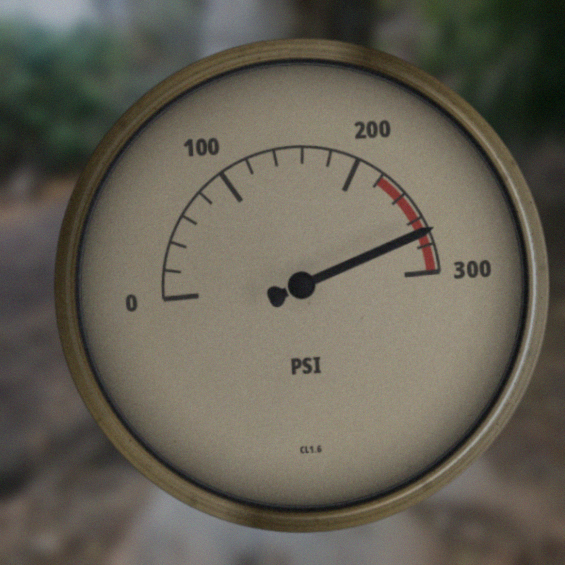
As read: {"value": 270, "unit": "psi"}
